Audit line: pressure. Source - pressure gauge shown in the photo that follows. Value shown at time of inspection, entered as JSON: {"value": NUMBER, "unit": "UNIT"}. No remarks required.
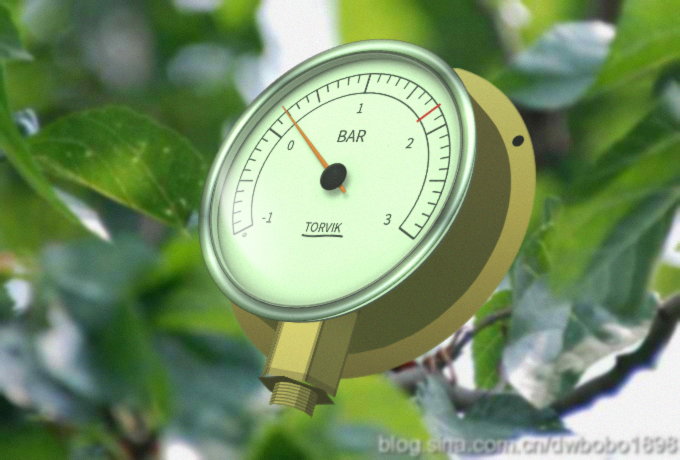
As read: {"value": 0.2, "unit": "bar"}
